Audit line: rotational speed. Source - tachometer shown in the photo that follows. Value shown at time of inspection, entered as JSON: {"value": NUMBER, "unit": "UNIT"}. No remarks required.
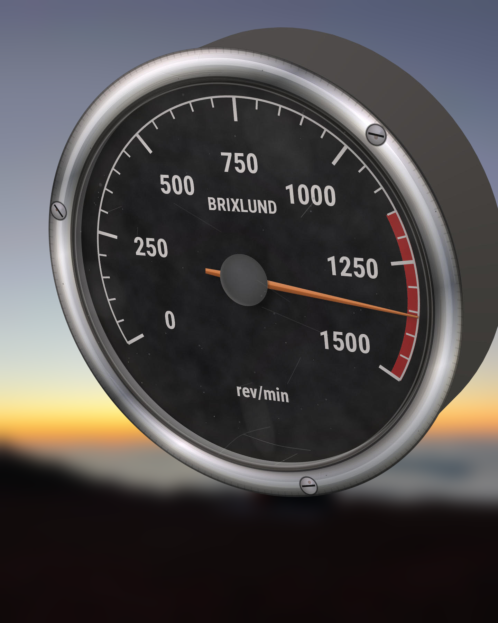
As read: {"value": 1350, "unit": "rpm"}
